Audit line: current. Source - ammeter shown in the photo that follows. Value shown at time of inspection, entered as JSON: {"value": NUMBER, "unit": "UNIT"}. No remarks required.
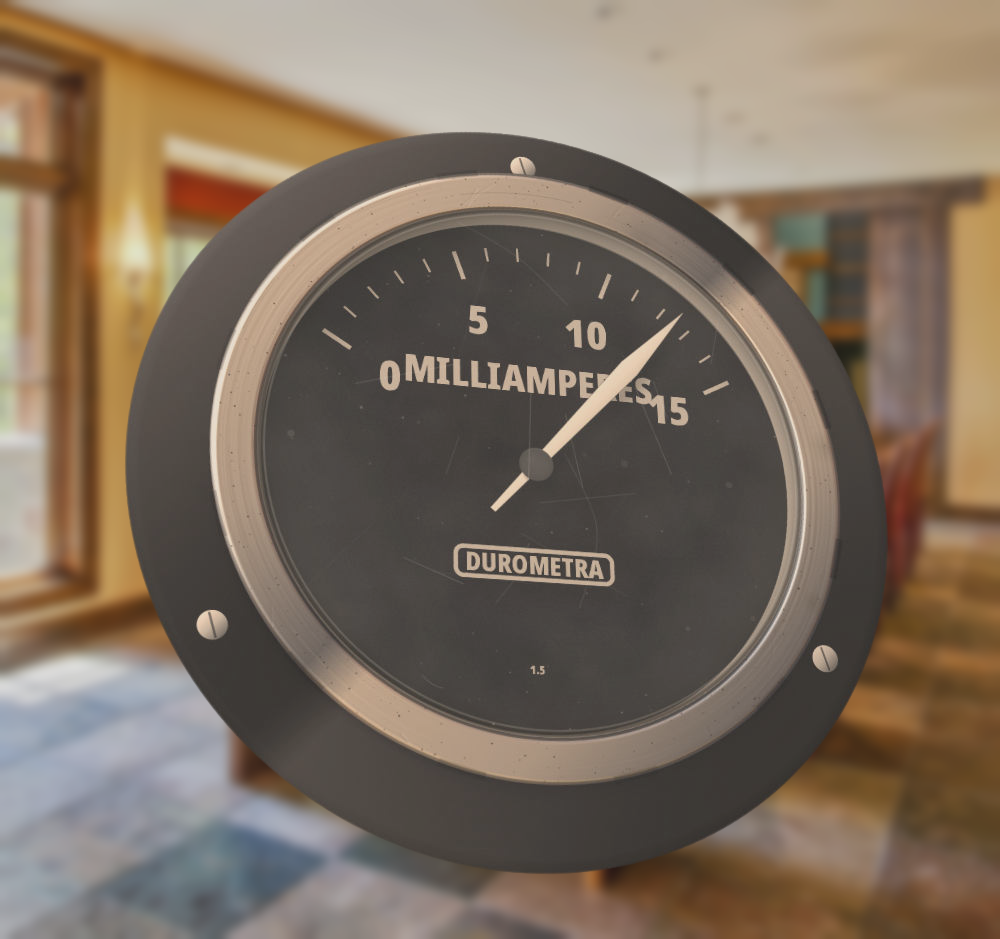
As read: {"value": 12.5, "unit": "mA"}
